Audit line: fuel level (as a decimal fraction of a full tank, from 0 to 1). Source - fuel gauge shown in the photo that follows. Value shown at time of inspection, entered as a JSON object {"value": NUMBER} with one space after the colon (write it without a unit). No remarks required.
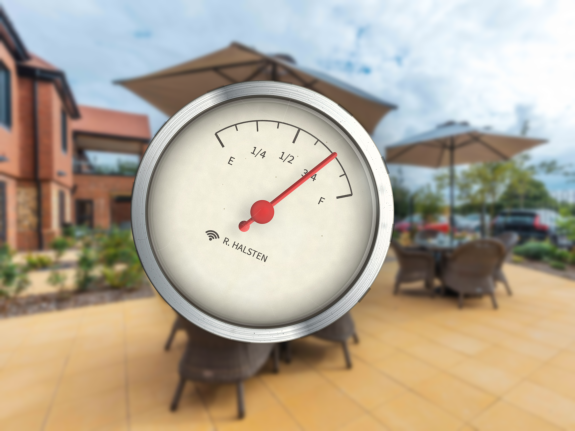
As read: {"value": 0.75}
